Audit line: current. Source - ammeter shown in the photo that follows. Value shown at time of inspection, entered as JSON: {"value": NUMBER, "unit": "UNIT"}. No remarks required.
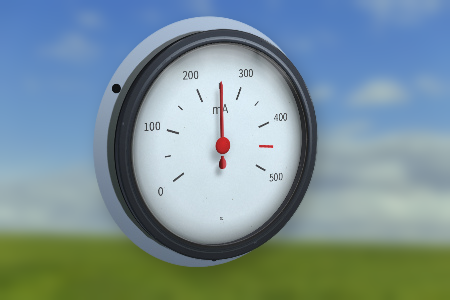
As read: {"value": 250, "unit": "mA"}
